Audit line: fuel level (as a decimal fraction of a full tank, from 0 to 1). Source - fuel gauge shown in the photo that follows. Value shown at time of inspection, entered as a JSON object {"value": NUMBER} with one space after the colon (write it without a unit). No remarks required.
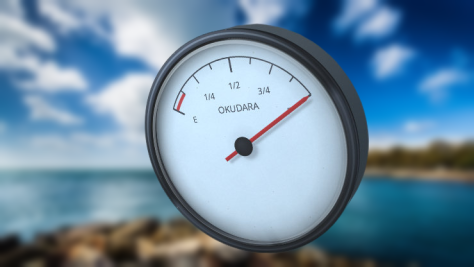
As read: {"value": 1}
